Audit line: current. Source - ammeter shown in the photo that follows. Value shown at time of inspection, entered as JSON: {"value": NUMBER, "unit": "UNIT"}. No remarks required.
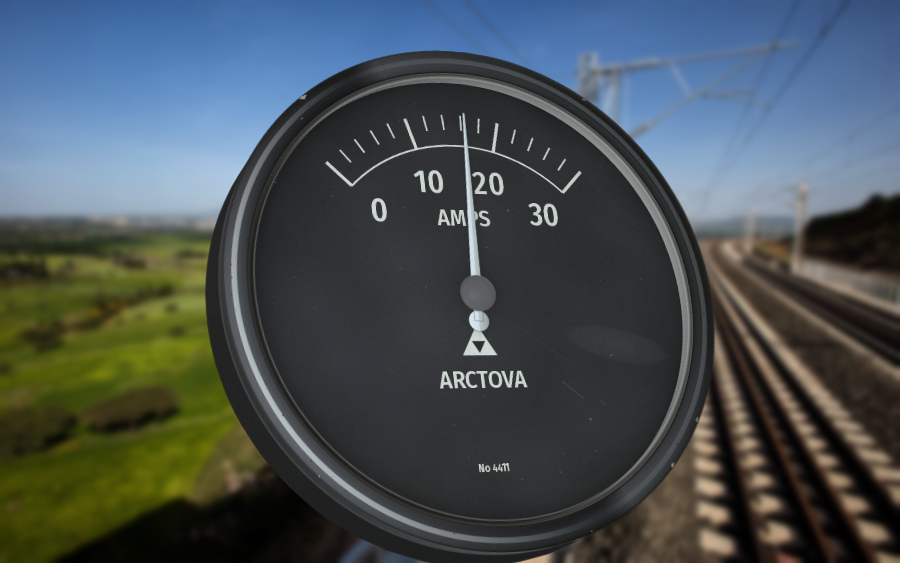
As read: {"value": 16, "unit": "A"}
